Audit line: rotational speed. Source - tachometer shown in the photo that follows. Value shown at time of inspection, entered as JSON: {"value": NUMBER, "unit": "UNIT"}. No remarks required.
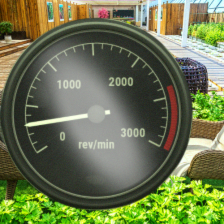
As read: {"value": 300, "unit": "rpm"}
